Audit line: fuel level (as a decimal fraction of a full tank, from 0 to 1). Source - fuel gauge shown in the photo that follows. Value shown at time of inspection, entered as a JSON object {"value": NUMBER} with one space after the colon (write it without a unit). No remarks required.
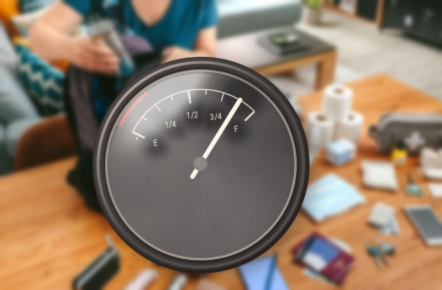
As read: {"value": 0.875}
